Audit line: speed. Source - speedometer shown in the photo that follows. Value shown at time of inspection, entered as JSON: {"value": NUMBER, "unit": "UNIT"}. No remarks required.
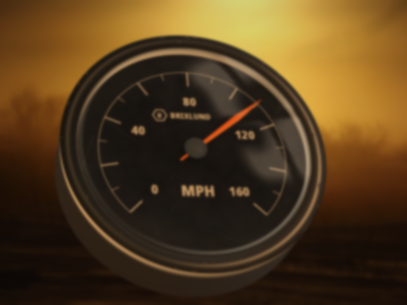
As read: {"value": 110, "unit": "mph"}
